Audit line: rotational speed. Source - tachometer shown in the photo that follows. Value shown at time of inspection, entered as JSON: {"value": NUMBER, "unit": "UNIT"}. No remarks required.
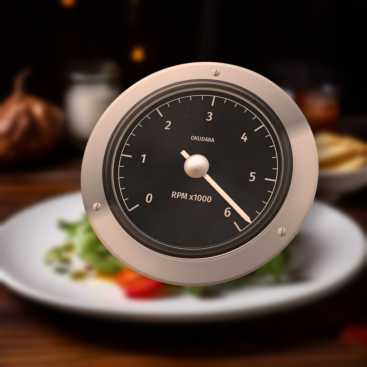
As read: {"value": 5800, "unit": "rpm"}
